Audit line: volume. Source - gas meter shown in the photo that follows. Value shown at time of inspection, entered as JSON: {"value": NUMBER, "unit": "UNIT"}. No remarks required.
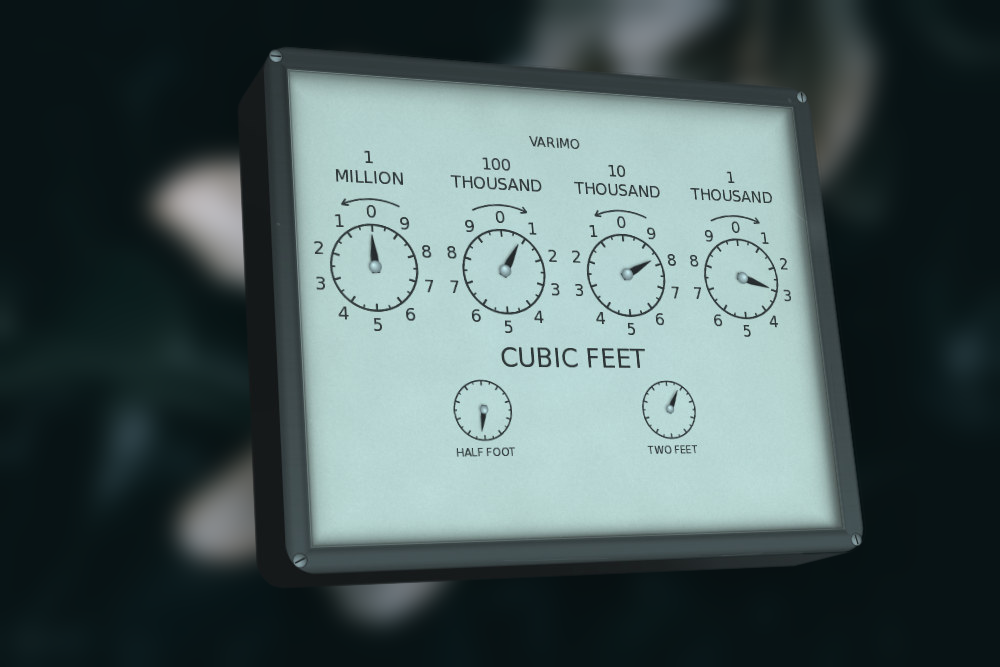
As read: {"value": 8300, "unit": "ft³"}
